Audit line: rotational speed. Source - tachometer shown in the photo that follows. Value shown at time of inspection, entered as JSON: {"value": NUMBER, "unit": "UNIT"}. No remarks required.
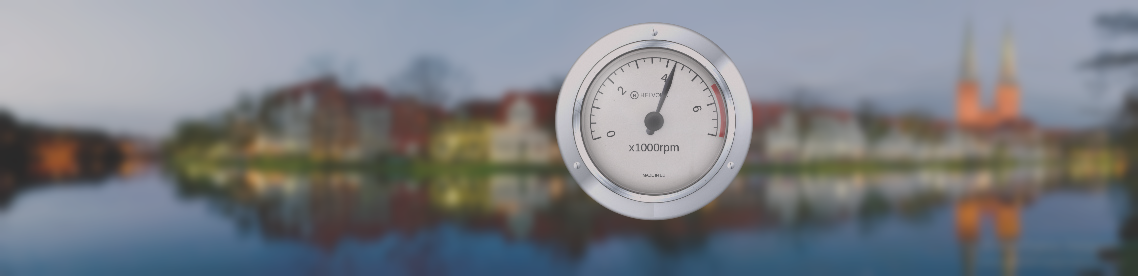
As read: {"value": 4250, "unit": "rpm"}
